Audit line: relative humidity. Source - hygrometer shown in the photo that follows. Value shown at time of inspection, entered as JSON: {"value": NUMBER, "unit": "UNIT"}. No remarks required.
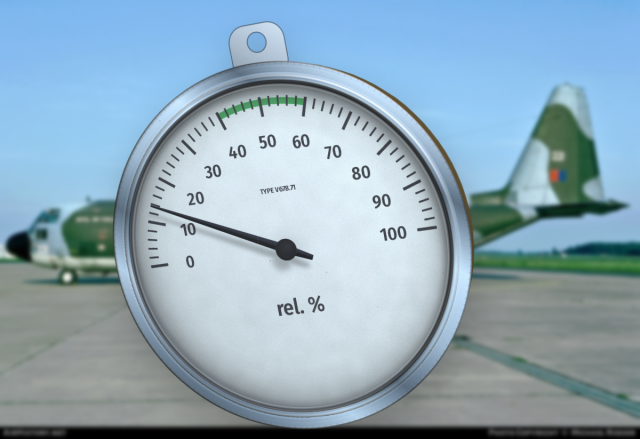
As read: {"value": 14, "unit": "%"}
